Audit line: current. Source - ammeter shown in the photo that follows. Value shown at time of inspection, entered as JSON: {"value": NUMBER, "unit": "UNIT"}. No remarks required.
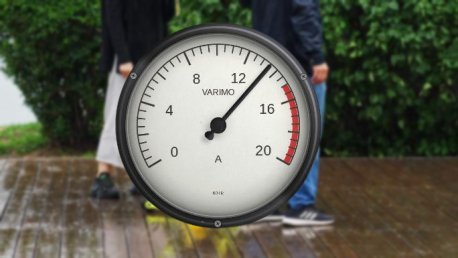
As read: {"value": 13.5, "unit": "A"}
